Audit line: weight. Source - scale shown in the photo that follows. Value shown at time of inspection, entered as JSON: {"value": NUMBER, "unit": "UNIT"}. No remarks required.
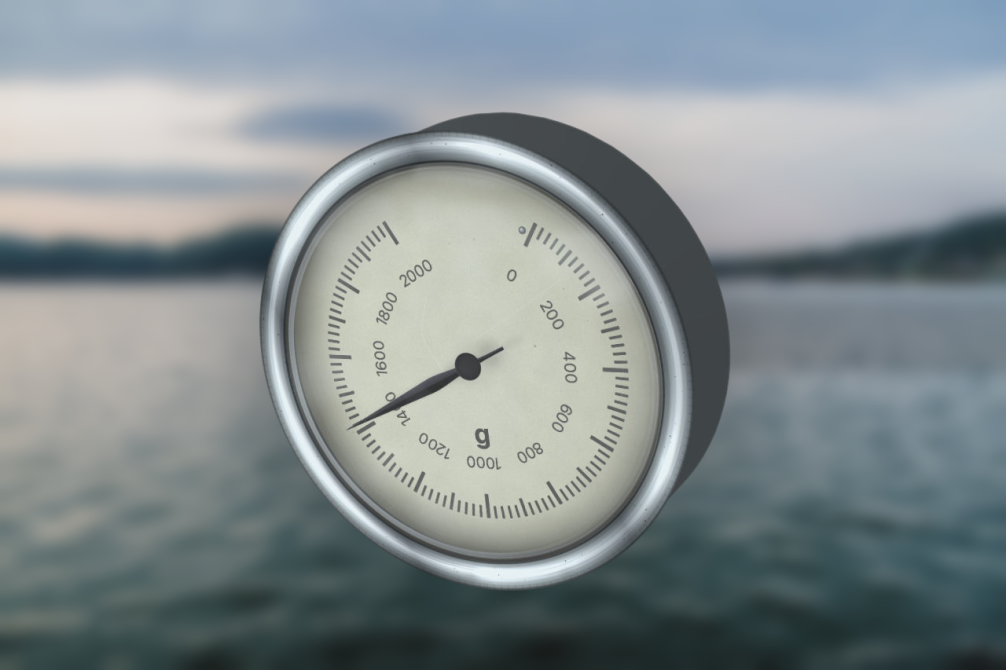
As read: {"value": 1420, "unit": "g"}
